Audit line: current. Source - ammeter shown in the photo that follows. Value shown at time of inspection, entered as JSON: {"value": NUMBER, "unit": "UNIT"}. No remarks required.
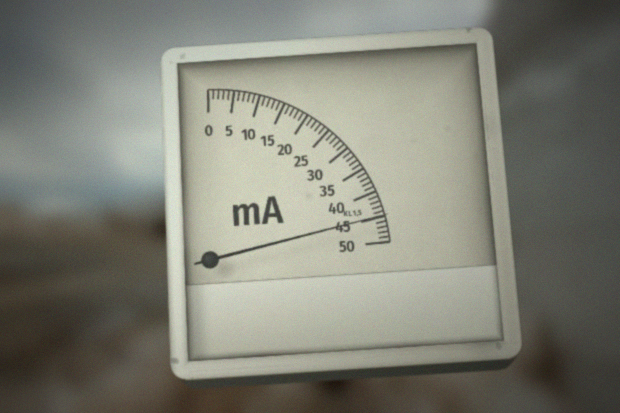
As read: {"value": 45, "unit": "mA"}
